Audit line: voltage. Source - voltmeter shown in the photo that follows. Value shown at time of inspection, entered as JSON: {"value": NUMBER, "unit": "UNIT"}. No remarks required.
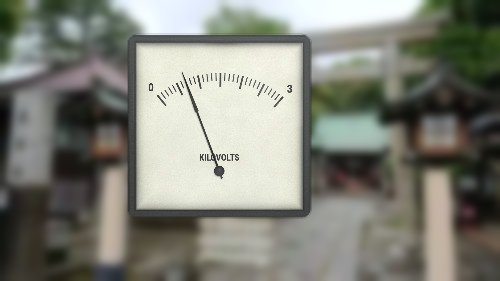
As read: {"value": 0.7, "unit": "kV"}
